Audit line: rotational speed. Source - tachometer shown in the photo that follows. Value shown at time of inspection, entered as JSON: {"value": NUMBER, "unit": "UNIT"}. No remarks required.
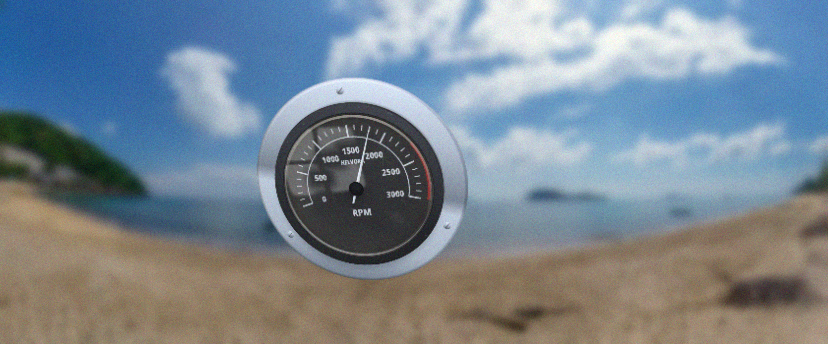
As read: {"value": 1800, "unit": "rpm"}
